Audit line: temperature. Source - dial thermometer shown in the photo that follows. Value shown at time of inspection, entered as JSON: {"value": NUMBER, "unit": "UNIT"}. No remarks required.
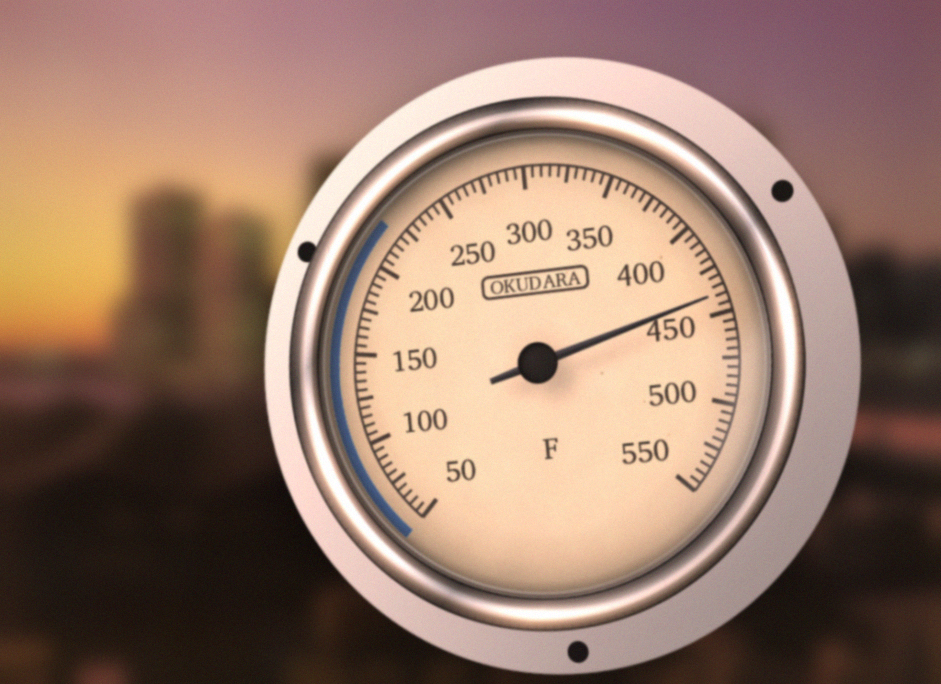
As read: {"value": 440, "unit": "°F"}
